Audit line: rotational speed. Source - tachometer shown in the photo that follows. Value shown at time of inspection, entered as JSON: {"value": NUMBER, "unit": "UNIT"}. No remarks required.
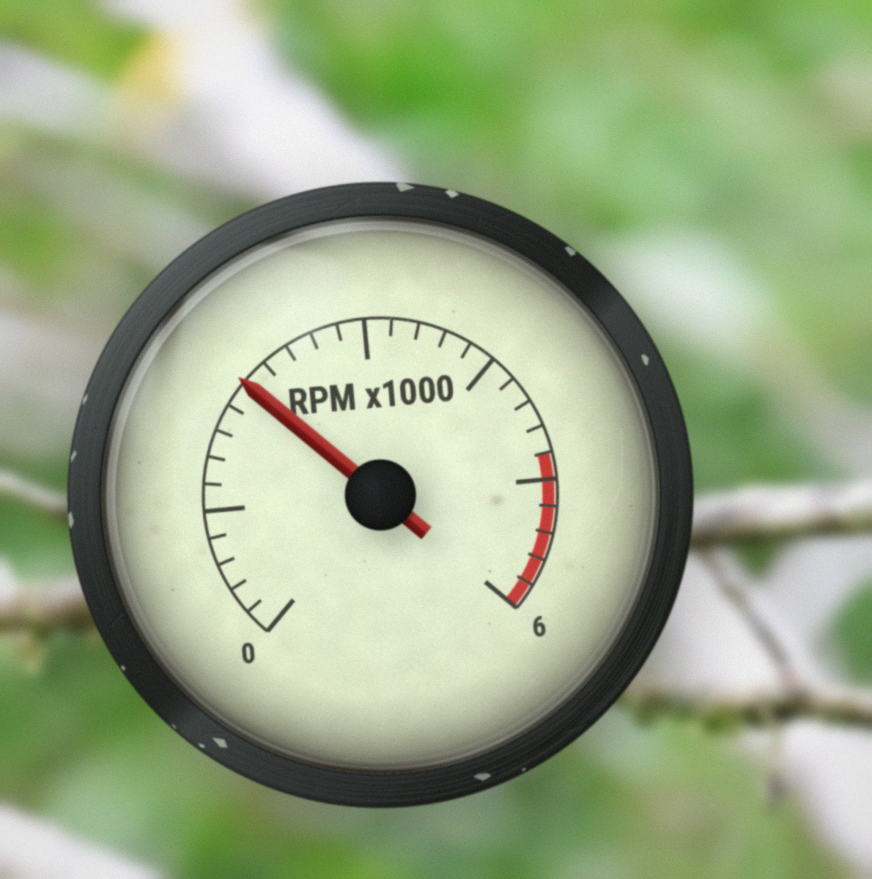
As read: {"value": 2000, "unit": "rpm"}
